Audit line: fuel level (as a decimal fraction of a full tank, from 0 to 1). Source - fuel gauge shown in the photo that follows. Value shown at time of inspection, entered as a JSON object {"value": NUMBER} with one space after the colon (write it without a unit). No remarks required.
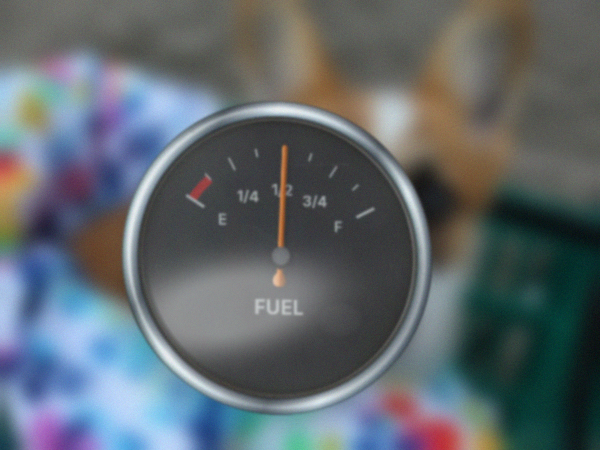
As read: {"value": 0.5}
